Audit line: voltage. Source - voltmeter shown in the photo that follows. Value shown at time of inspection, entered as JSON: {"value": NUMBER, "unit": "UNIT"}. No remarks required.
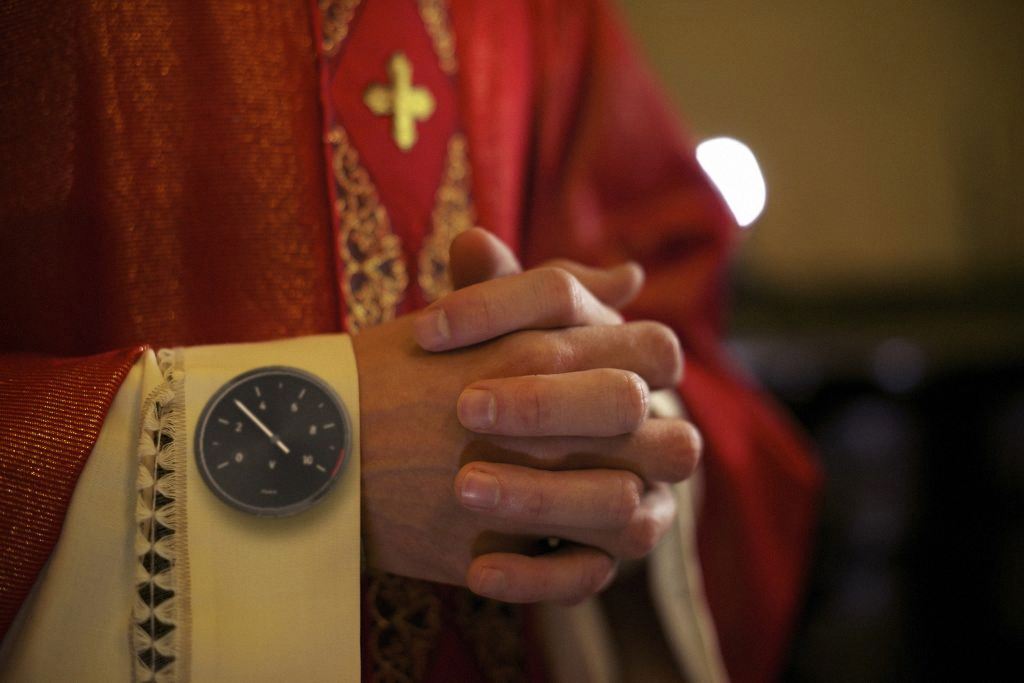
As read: {"value": 3, "unit": "V"}
